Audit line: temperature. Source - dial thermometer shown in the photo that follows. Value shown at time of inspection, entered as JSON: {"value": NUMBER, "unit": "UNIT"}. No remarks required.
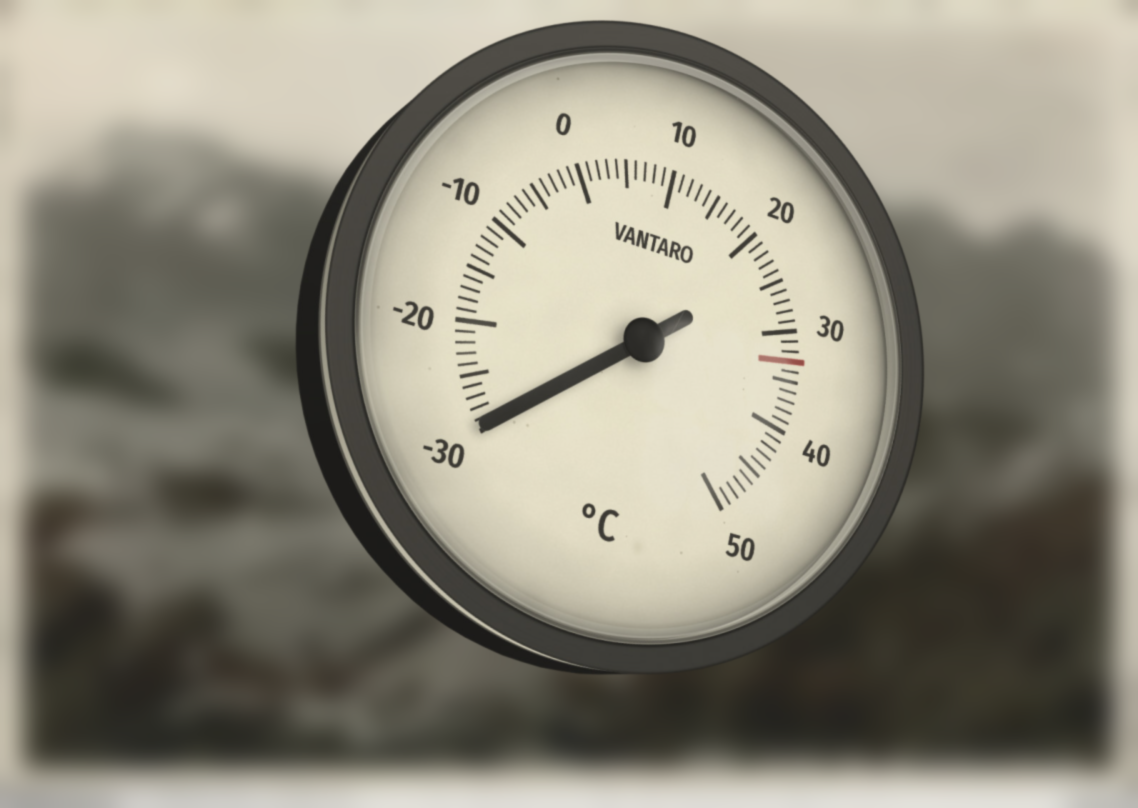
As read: {"value": -29.5, "unit": "°C"}
